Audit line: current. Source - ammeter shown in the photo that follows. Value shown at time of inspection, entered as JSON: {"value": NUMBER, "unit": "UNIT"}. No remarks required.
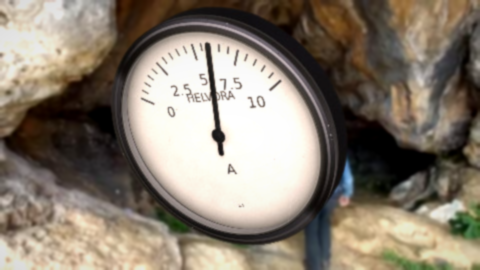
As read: {"value": 6, "unit": "A"}
